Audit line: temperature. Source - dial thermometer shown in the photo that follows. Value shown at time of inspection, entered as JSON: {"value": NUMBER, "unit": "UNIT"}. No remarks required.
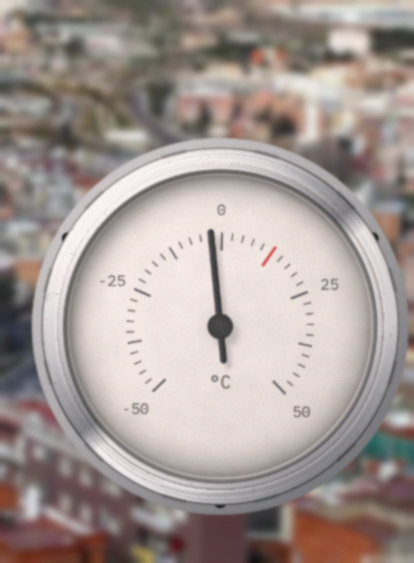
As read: {"value": -2.5, "unit": "°C"}
